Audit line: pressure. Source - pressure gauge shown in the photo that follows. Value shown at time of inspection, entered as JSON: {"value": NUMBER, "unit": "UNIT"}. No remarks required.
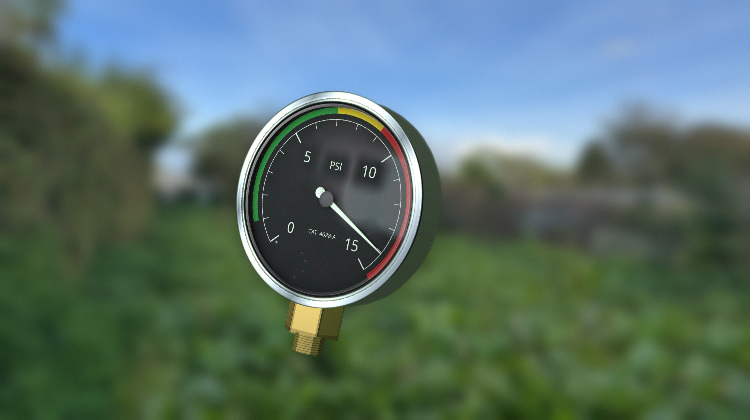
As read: {"value": 14, "unit": "psi"}
